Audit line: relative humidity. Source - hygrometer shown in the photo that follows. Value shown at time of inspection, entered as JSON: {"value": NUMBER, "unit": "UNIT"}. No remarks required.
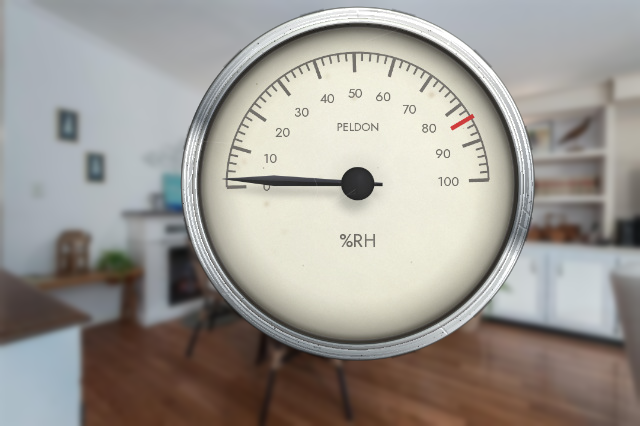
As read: {"value": 2, "unit": "%"}
